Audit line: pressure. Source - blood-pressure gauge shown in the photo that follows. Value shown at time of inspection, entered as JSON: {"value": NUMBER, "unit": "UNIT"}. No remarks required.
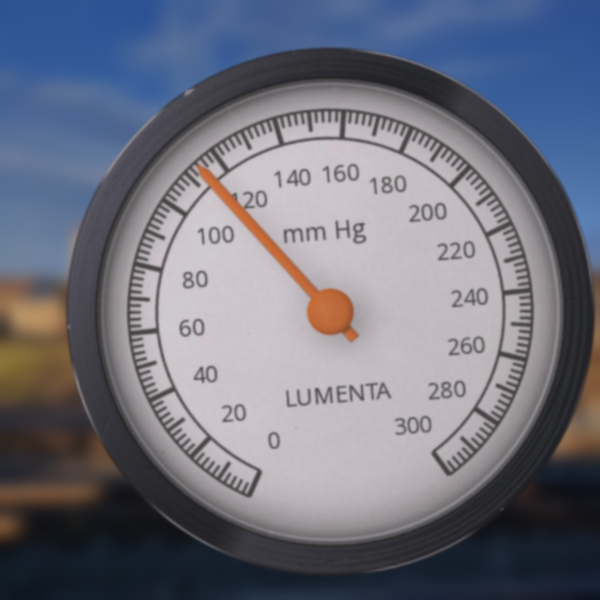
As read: {"value": 114, "unit": "mmHg"}
